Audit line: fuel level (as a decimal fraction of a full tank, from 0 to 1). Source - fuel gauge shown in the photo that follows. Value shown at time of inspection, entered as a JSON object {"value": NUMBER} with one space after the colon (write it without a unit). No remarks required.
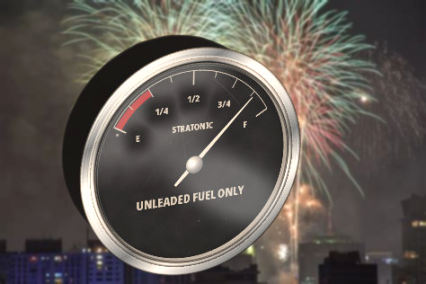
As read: {"value": 0.875}
